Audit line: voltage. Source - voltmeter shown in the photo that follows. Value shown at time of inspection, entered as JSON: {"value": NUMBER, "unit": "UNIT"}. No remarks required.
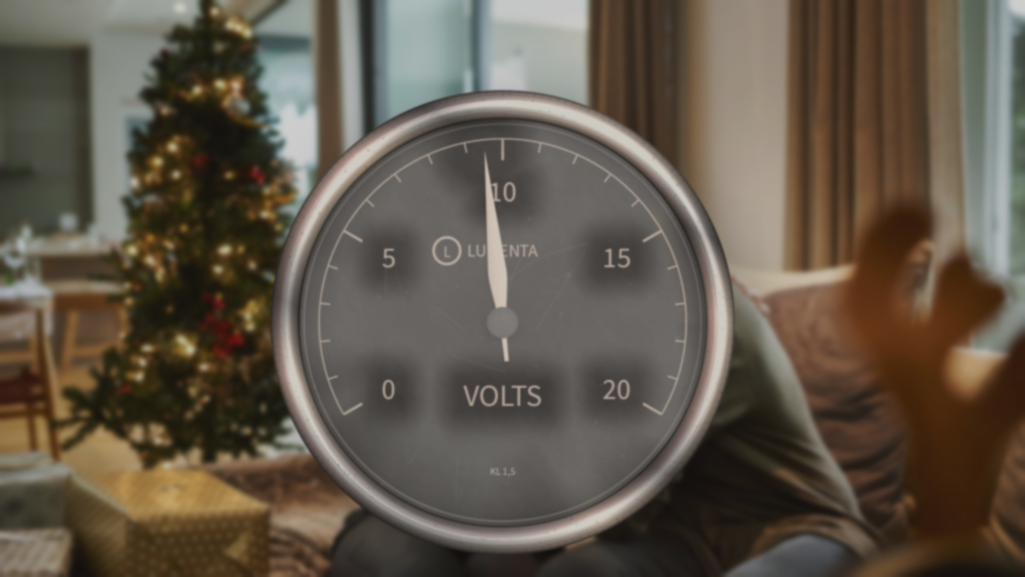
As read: {"value": 9.5, "unit": "V"}
